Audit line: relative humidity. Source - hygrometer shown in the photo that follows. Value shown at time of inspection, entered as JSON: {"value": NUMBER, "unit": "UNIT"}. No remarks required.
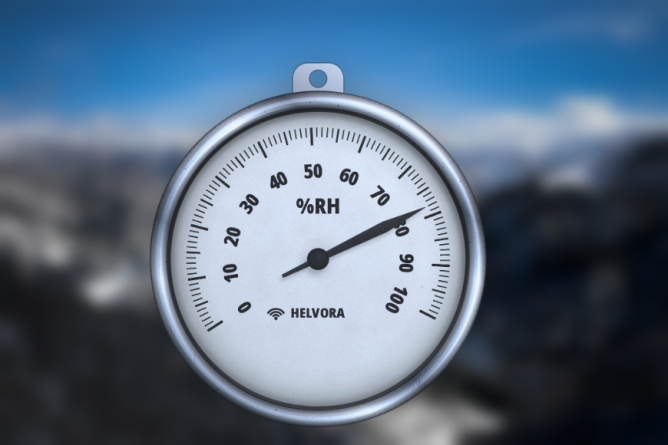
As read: {"value": 78, "unit": "%"}
